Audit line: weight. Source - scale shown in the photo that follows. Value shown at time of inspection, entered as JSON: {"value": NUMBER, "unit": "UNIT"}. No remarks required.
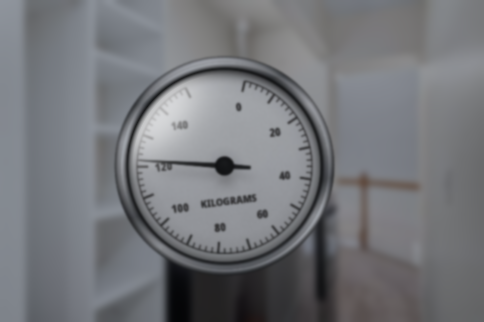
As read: {"value": 122, "unit": "kg"}
